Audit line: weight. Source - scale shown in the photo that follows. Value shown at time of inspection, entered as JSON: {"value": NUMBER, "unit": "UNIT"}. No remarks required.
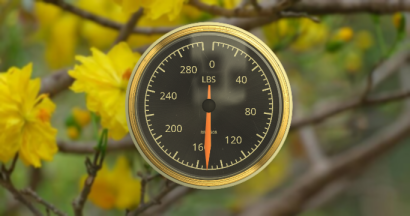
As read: {"value": 152, "unit": "lb"}
